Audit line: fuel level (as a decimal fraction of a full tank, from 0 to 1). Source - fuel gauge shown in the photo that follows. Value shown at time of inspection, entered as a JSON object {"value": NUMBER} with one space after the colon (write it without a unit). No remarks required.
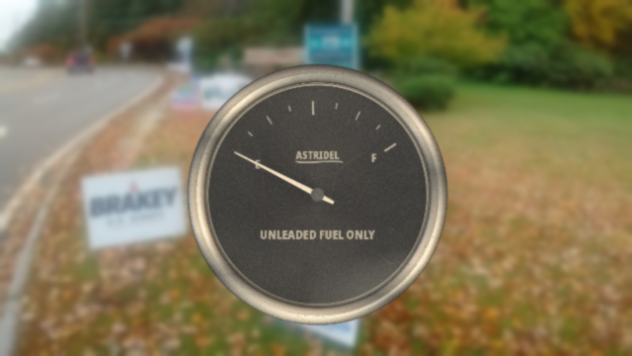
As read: {"value": 0}
